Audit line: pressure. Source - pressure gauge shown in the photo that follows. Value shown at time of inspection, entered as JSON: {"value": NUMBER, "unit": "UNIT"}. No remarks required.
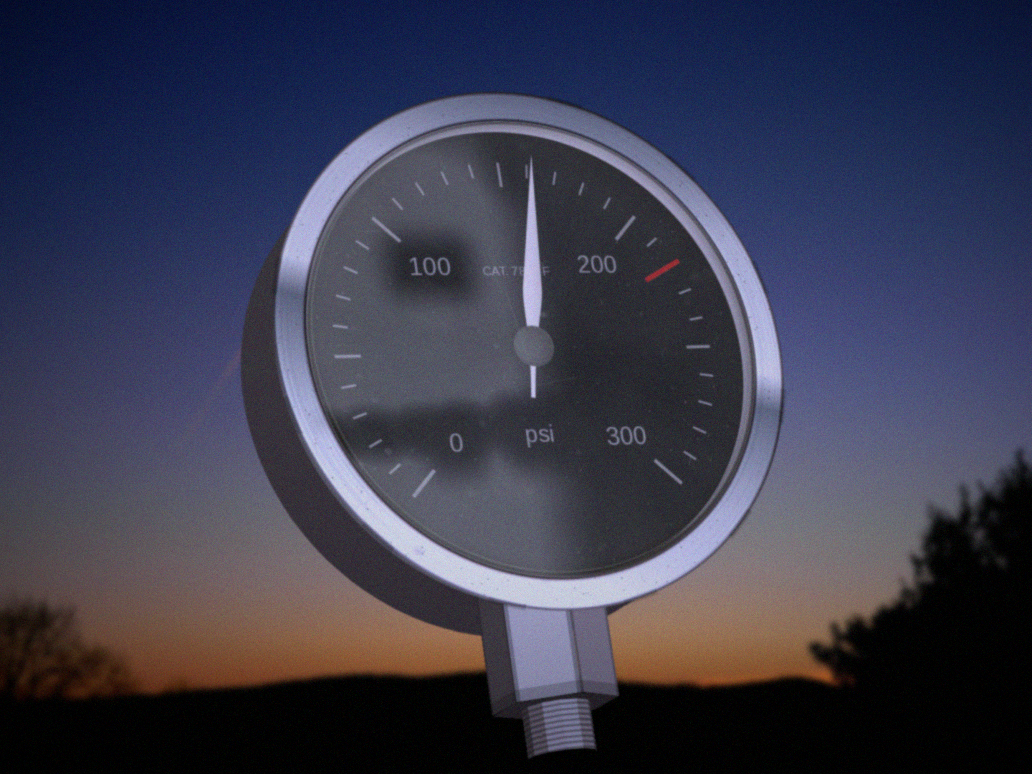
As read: {"value": 160, "unit": "psi"}
